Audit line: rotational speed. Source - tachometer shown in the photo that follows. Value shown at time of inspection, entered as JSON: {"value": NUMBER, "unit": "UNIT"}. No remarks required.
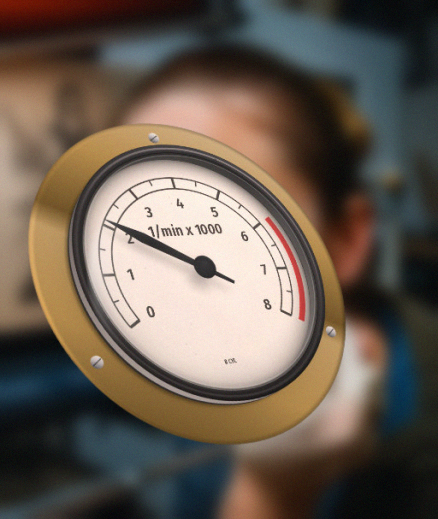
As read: {"value": 2000, "unit": "rpm"}
